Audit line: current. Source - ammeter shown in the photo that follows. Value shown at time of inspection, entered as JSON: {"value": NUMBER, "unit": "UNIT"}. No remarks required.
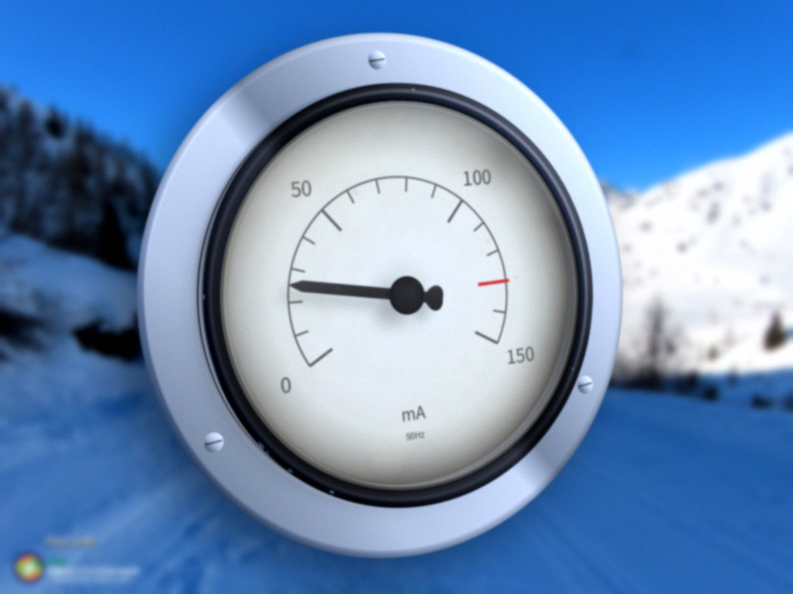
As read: {"value": 25, "unit": "mA"}
